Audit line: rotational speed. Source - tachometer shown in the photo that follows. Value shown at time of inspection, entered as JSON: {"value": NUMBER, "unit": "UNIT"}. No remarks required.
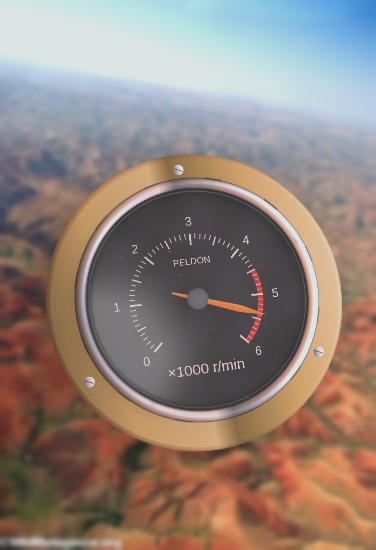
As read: {"value": 5400, "unit": "rpm"}
